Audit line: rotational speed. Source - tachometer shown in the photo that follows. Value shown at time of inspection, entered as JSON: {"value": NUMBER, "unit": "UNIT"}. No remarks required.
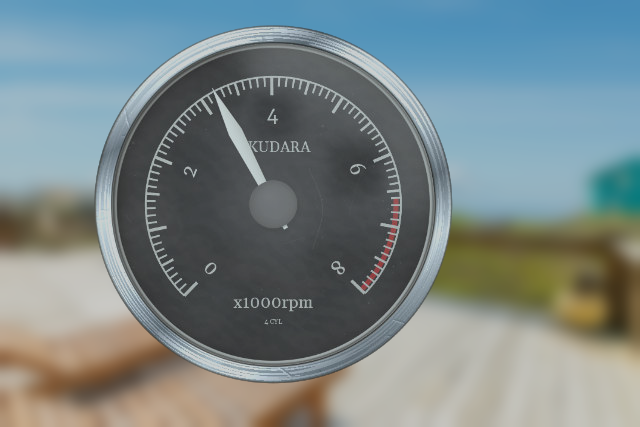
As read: {"value": 3200, "unit": "rpm"}
